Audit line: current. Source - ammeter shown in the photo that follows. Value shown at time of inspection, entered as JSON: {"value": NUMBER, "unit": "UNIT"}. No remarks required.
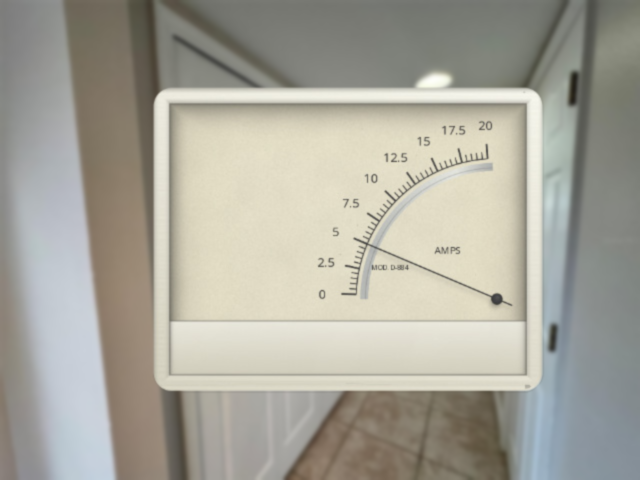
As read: {"value": 5, "unit": "A"}
